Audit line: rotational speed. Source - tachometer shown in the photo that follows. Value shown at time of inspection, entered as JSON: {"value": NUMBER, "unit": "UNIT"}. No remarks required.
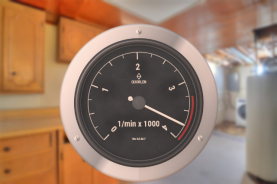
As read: {"value": 3750, "unit": "rpm"}
